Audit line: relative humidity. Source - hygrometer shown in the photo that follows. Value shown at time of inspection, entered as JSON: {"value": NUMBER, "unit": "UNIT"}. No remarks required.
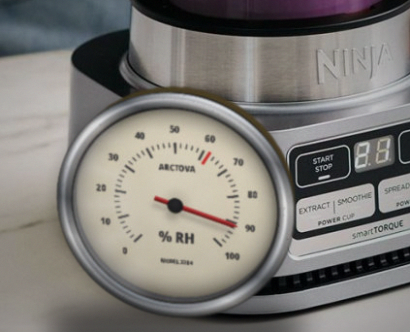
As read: {"value": 90, "unit": "%"}
